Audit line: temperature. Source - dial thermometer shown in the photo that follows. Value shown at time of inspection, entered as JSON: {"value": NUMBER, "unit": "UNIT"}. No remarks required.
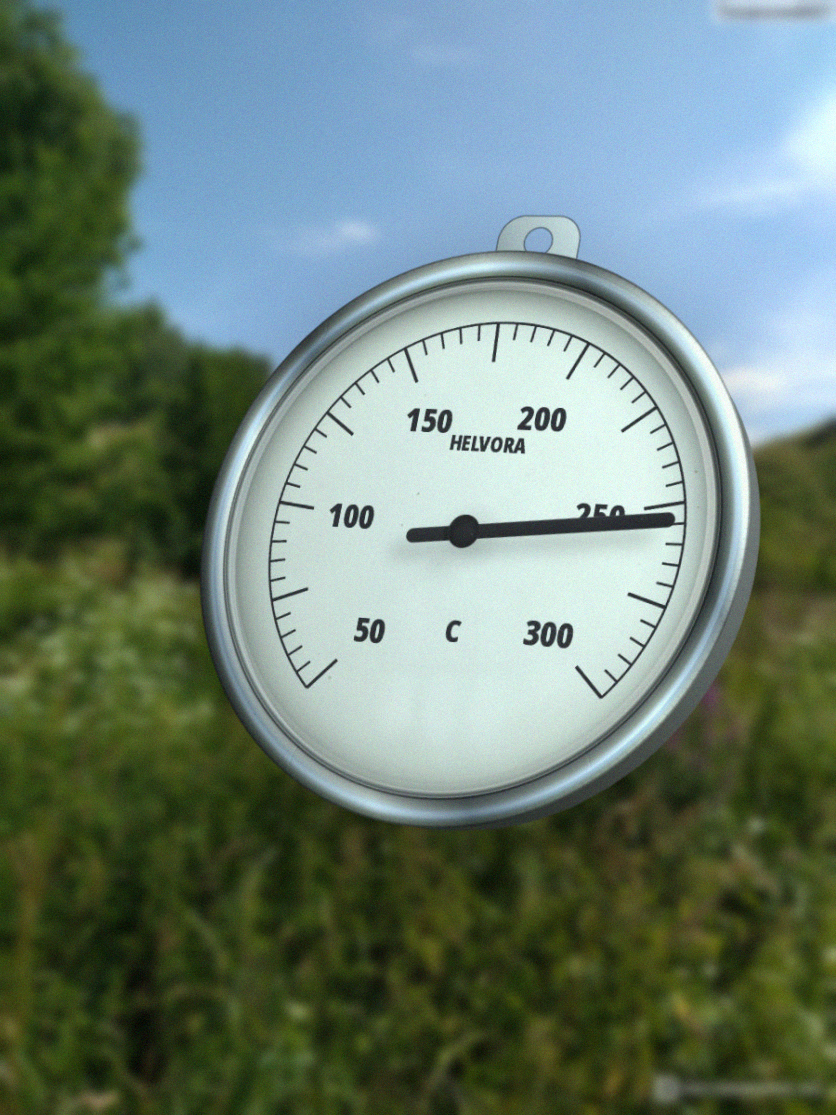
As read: {"value": 255, "unit": "°C"}
